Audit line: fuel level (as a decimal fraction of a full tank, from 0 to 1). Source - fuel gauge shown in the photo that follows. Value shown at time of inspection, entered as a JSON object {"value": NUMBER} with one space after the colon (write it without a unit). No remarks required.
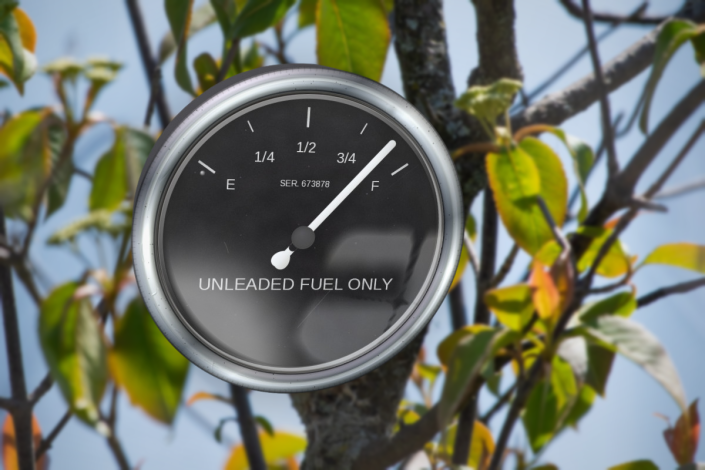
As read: {"value": 0.875}
